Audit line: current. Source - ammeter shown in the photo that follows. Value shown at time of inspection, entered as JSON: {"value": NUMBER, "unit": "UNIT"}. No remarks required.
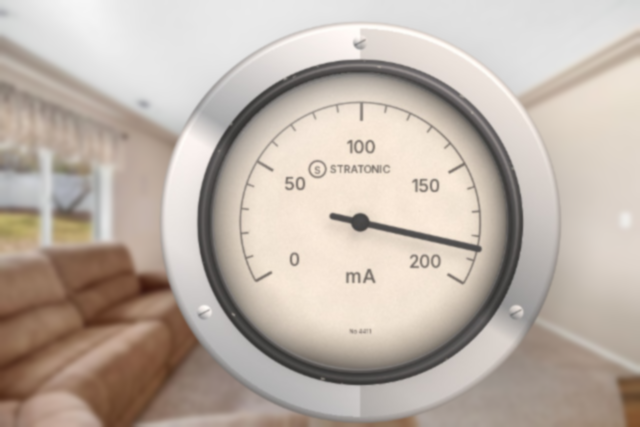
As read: {"value": 185, "unit": "mA"}
